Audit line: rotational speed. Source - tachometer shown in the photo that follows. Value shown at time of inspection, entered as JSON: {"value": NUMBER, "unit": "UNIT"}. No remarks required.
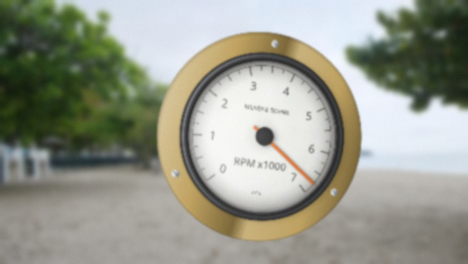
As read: {"value": 6750, "unit": "rpm"}
